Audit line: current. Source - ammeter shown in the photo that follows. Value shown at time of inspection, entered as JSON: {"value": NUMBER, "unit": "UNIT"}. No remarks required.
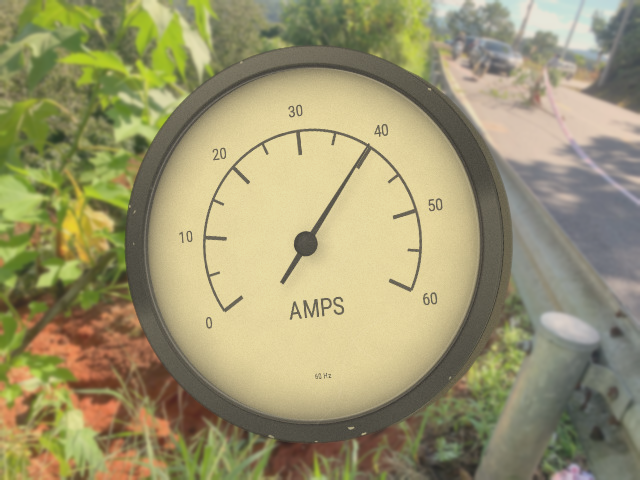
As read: {"value": 40, "unit": "A"}
